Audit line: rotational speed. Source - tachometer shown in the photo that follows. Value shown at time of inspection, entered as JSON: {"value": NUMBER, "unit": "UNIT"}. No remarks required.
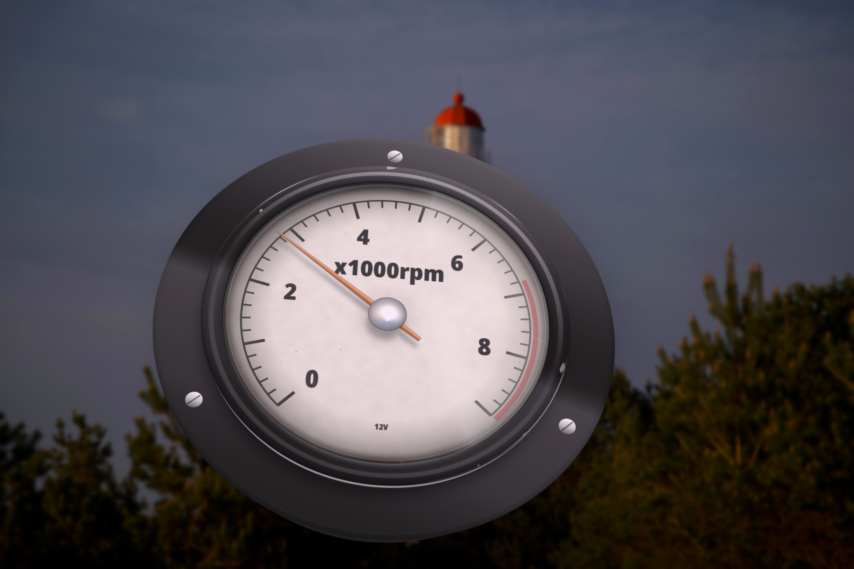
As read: {"value": 2800, "unit": "rpm"}
